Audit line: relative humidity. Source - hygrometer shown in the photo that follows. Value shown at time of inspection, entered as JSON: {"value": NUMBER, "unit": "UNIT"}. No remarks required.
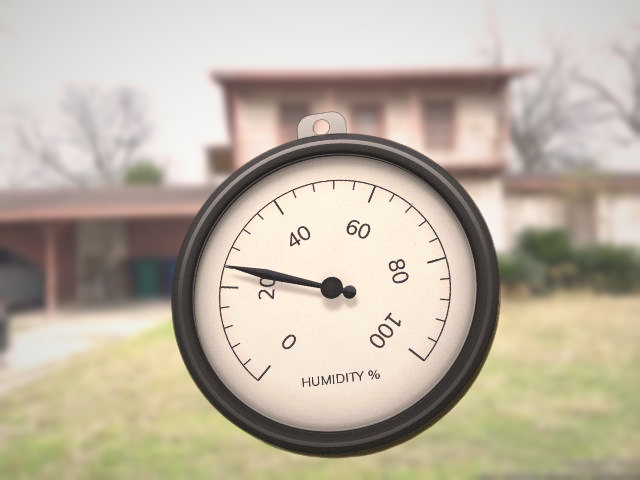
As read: {"value": 24, "unit": "%"}
